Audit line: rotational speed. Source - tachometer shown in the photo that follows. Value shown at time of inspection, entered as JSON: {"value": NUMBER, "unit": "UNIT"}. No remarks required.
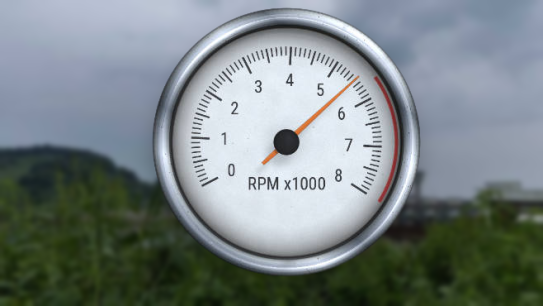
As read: {"value": 5500, "unit": "rpm"}
